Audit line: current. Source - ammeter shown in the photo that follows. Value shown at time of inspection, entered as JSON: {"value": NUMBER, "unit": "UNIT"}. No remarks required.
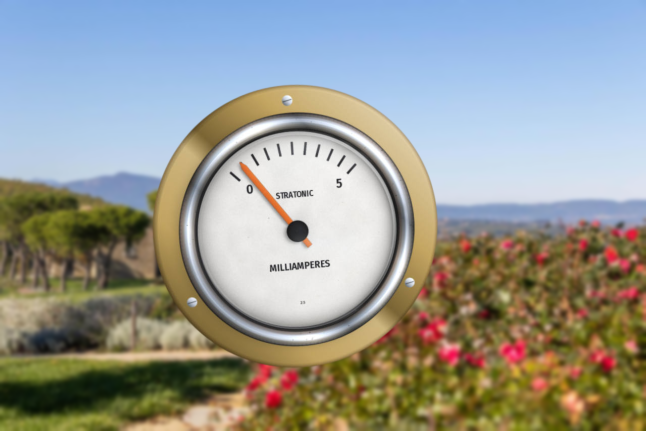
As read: {"value": 0.5, "unit": "mA"}
